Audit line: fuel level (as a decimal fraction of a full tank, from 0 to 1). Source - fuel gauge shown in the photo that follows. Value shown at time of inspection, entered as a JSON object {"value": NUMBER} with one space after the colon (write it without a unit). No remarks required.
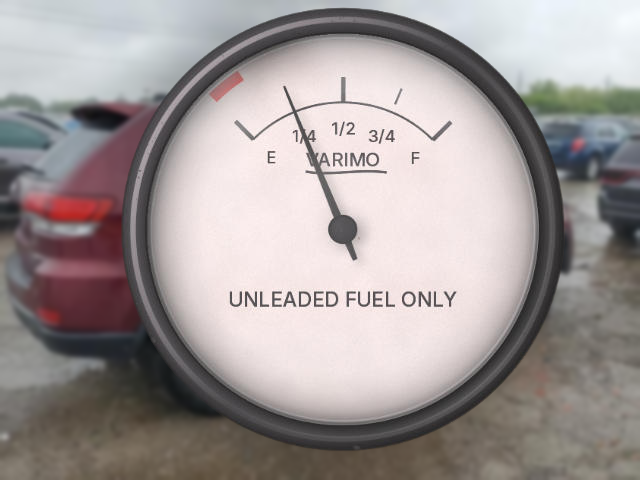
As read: {"value": 0.25}
